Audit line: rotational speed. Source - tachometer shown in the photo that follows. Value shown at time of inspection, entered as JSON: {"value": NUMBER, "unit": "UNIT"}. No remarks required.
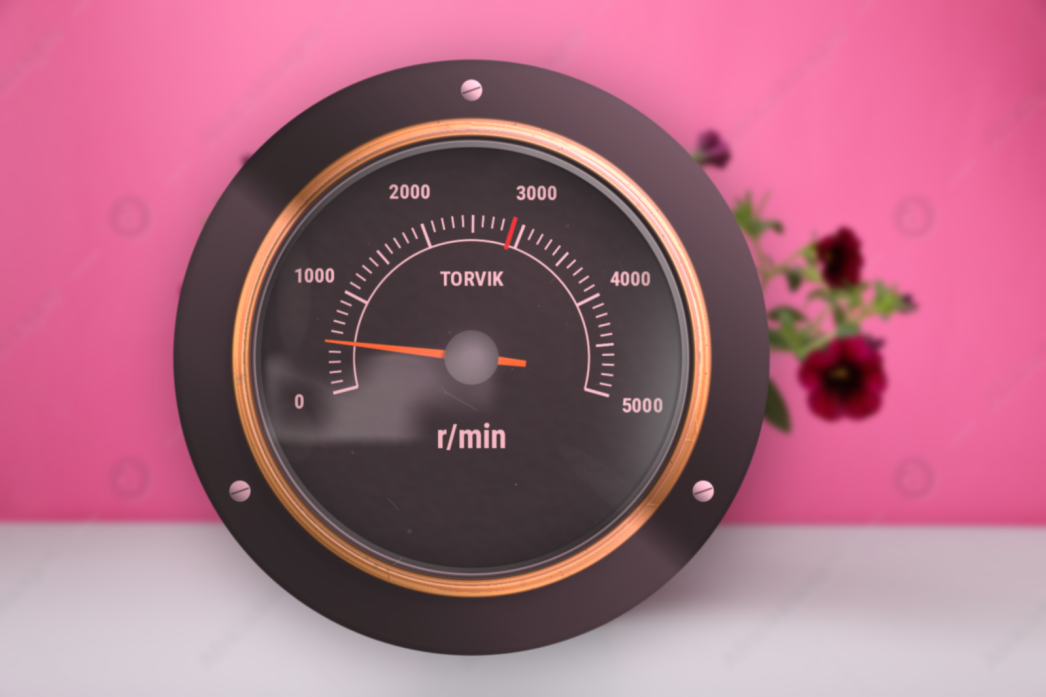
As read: {"value": 500, "unit": "rpm"}
